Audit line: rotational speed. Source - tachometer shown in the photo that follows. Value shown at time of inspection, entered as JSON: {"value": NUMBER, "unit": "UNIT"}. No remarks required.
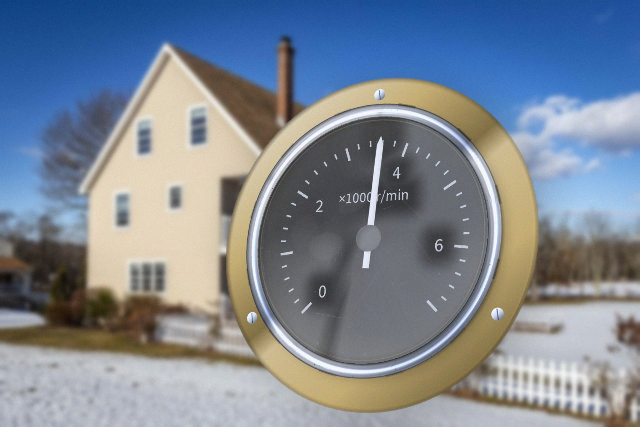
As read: {"value": 3600, "unit": "rpm"}
